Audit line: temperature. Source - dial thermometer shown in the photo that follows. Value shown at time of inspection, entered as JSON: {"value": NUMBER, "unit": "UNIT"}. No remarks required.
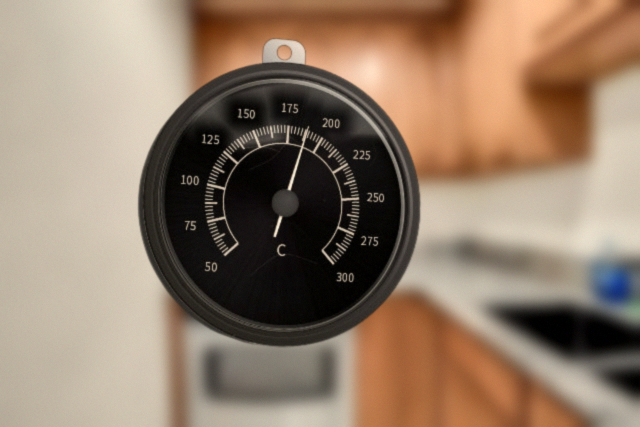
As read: {"value": 187.5, "unit": "°C"}
